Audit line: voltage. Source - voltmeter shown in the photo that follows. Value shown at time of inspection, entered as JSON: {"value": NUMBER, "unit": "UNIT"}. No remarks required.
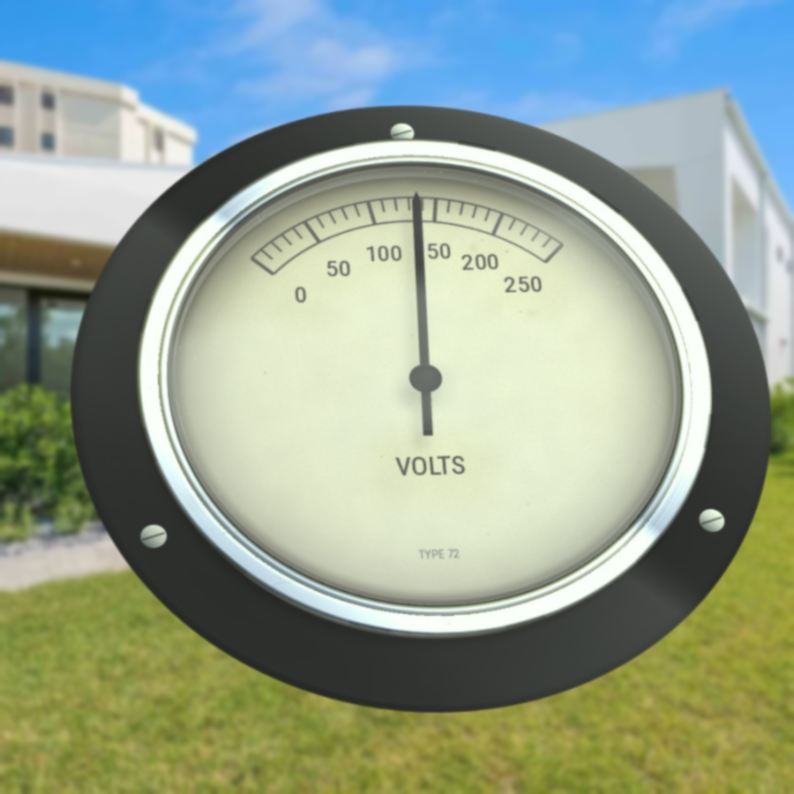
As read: {"value": 135, "unit": "V"}
